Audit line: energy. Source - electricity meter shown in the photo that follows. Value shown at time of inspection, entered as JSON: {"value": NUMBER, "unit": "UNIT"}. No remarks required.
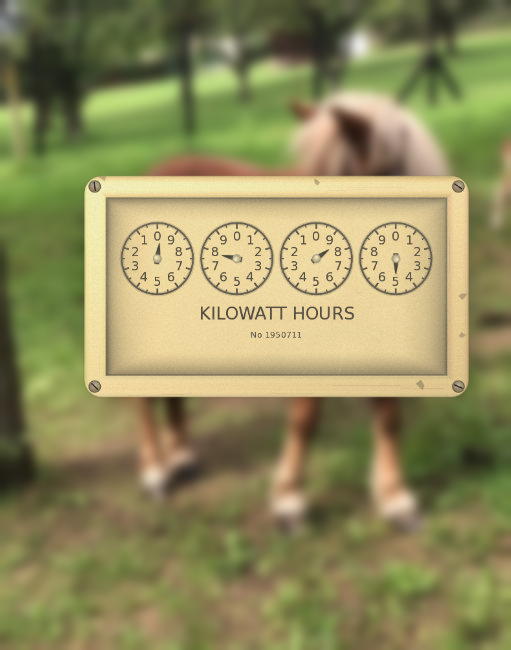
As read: {"value": 9785, "unit": "kWh"}
